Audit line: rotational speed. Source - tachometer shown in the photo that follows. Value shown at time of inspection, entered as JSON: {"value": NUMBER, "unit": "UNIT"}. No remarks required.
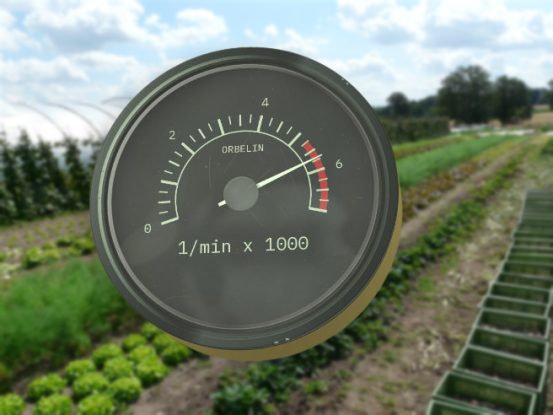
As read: {"value": 5750, "unit": "rpm"}
